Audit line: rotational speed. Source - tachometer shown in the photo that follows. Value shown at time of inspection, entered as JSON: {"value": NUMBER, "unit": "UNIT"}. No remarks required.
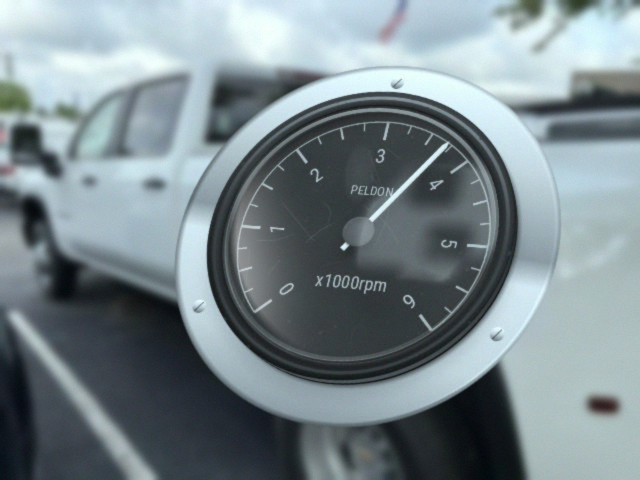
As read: {"value": 3750, "unit": "rpm"}
